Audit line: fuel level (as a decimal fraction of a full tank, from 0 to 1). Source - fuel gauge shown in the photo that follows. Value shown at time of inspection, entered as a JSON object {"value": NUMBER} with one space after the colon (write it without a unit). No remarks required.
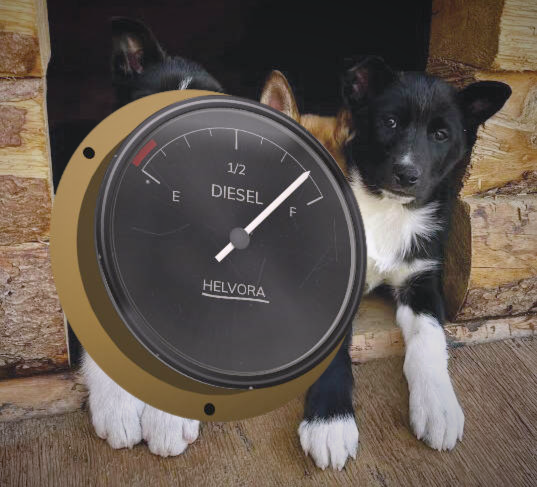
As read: {"value": 0.875}
